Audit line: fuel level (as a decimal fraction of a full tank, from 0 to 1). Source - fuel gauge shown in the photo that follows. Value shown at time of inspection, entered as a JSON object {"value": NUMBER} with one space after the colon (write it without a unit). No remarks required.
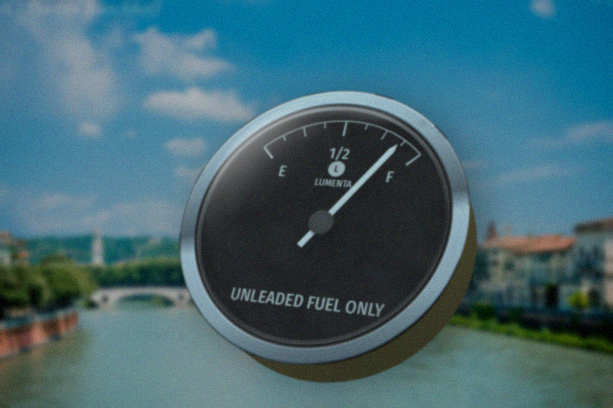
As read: {"value": 0.875}
